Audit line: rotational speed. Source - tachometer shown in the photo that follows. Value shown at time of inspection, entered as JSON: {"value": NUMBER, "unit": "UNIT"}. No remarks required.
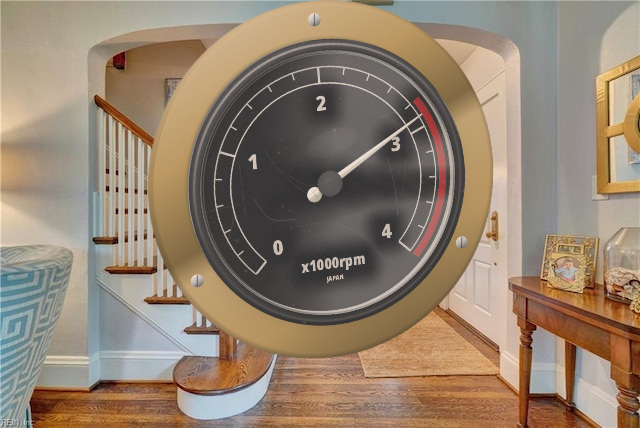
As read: {"value": 2900, "unit": "rpm"}
